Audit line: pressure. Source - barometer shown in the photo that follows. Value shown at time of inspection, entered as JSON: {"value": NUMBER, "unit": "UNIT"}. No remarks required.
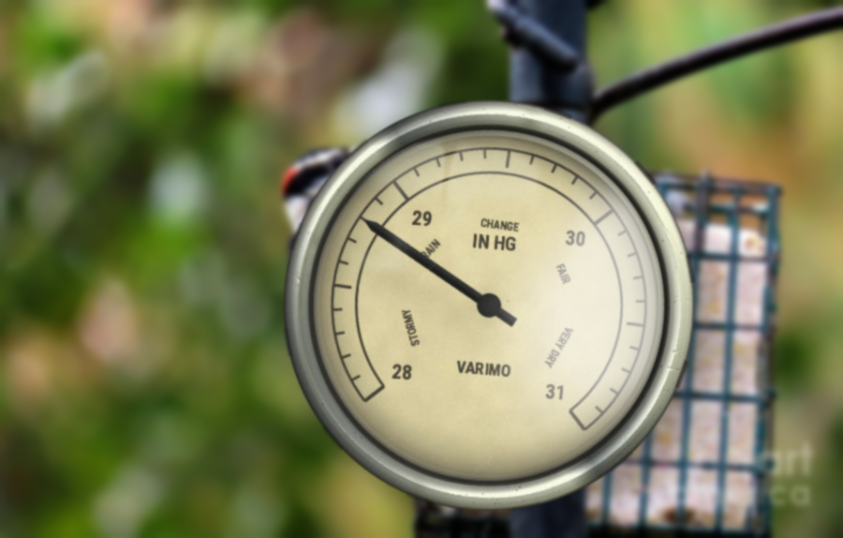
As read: {"value": 28.8, "unit": "inHg"}
